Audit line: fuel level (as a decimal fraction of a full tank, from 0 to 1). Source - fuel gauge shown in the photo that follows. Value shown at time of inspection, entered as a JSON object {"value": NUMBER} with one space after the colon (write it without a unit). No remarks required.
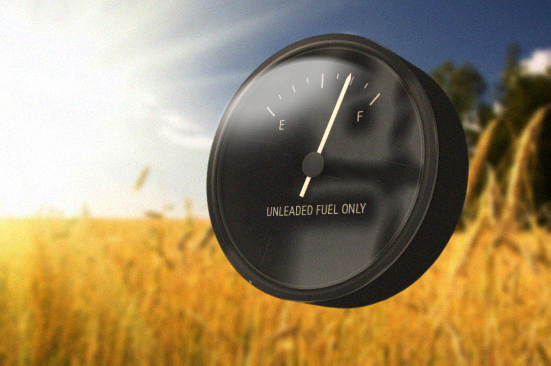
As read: {"value": 0.75}
